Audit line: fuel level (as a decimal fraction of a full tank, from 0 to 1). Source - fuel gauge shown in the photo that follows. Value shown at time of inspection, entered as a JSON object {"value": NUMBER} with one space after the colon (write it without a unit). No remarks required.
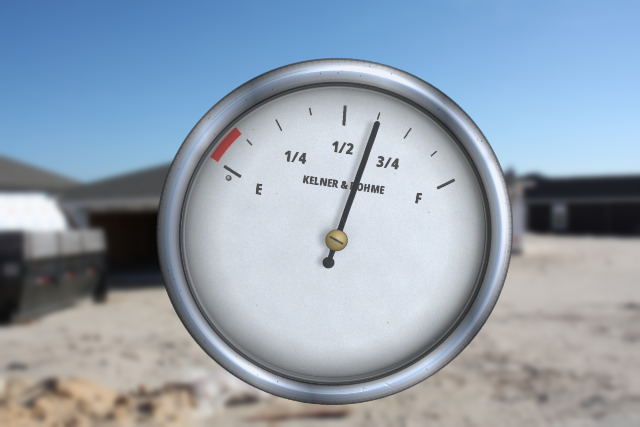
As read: {"value": 0.625}
